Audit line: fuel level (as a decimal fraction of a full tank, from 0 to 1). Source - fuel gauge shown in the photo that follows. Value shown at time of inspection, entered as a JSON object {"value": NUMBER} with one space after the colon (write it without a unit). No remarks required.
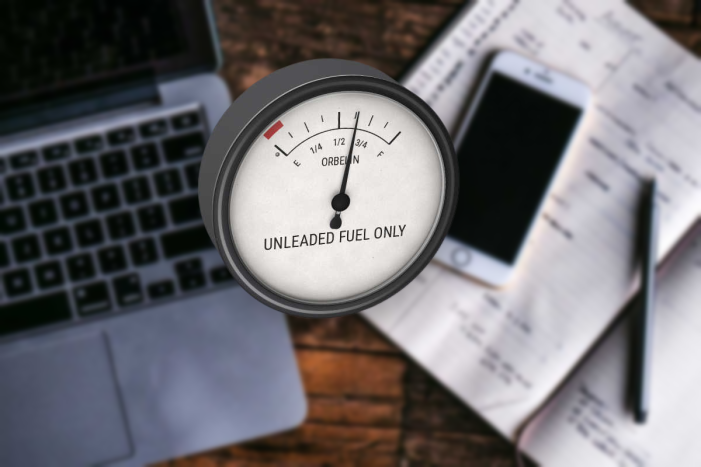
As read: {"value": 0.625}
